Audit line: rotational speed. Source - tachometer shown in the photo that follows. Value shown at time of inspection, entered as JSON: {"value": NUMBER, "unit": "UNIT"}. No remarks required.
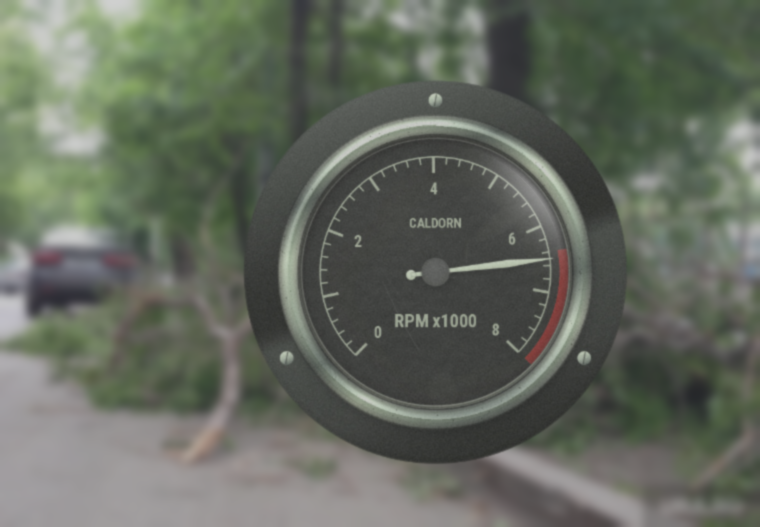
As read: {"value": 6500, "unit": "rpm"}
